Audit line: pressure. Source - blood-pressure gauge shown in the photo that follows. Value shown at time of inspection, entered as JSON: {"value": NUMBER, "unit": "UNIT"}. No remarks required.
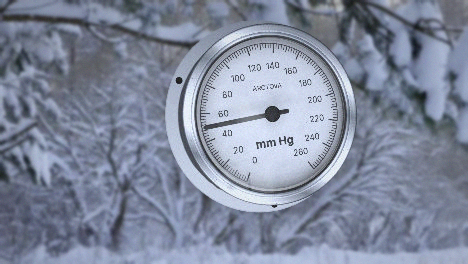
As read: {"value": 50, "unit": "mmHg"}
